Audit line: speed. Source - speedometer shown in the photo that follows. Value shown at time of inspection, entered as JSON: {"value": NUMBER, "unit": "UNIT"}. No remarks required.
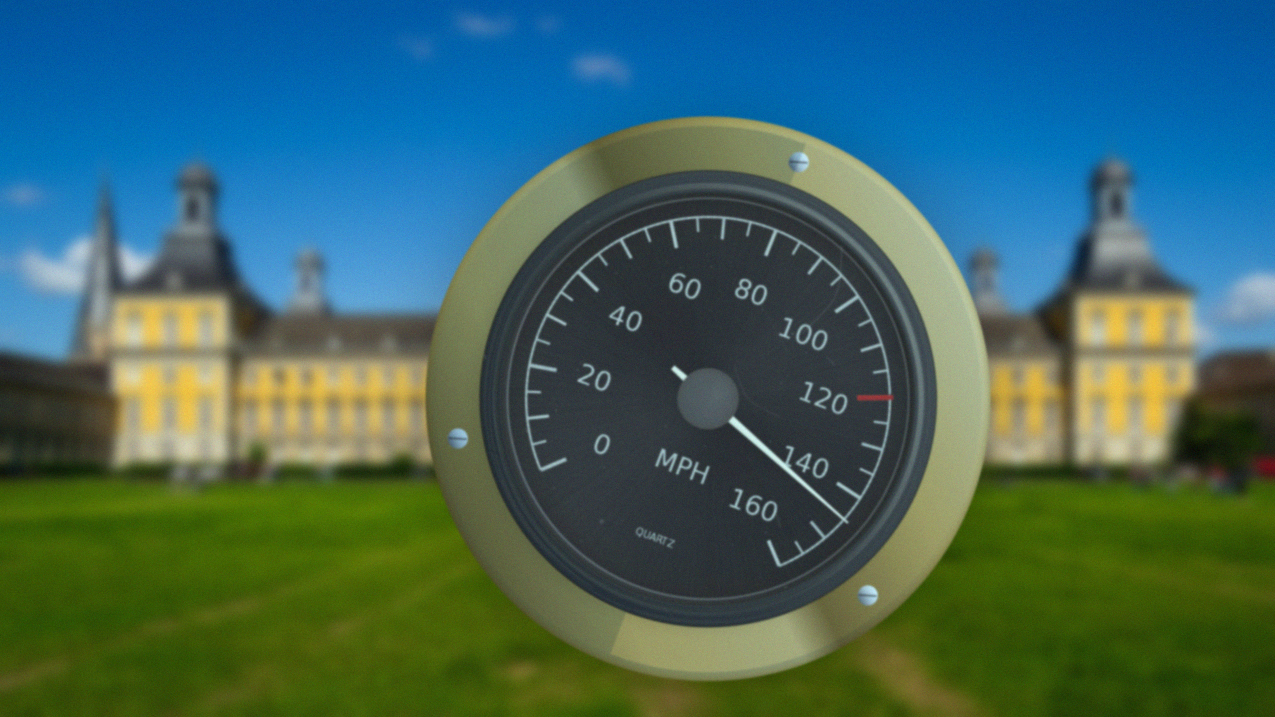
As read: {"value": 145, "unit": "mph"}
